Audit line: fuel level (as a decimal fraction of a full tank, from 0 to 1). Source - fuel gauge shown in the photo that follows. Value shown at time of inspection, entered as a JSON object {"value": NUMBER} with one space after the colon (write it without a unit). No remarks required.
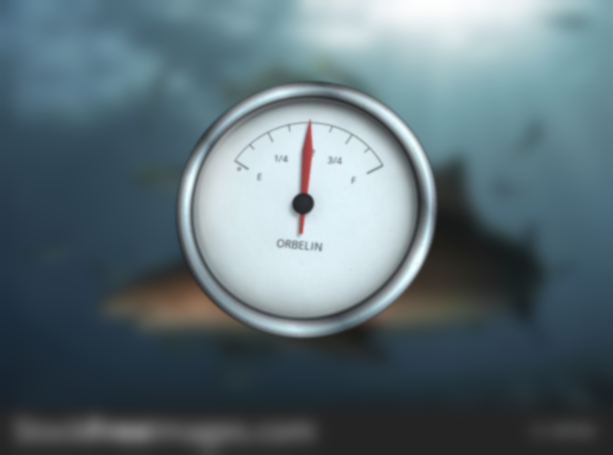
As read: {"value": 0.5}
